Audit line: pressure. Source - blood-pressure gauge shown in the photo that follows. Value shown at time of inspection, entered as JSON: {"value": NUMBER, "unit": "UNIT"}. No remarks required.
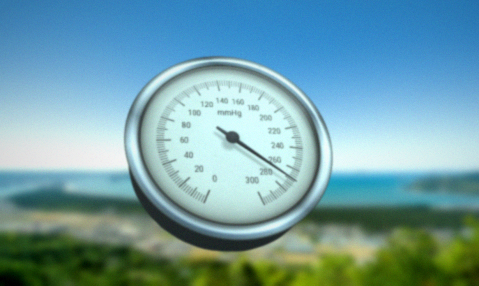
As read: {"value": 270, "unit": "mmHg"}
